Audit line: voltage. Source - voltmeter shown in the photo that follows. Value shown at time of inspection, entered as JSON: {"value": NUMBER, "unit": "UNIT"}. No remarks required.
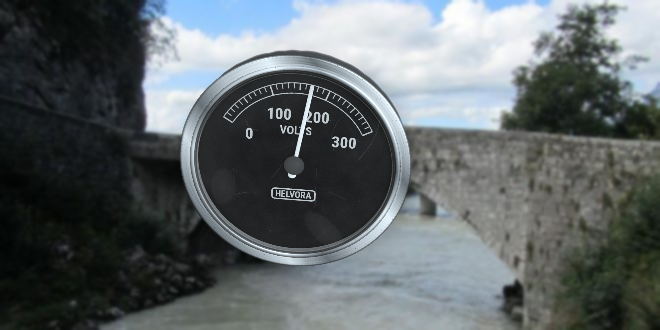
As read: {"value": 170, "unit": "V"}
